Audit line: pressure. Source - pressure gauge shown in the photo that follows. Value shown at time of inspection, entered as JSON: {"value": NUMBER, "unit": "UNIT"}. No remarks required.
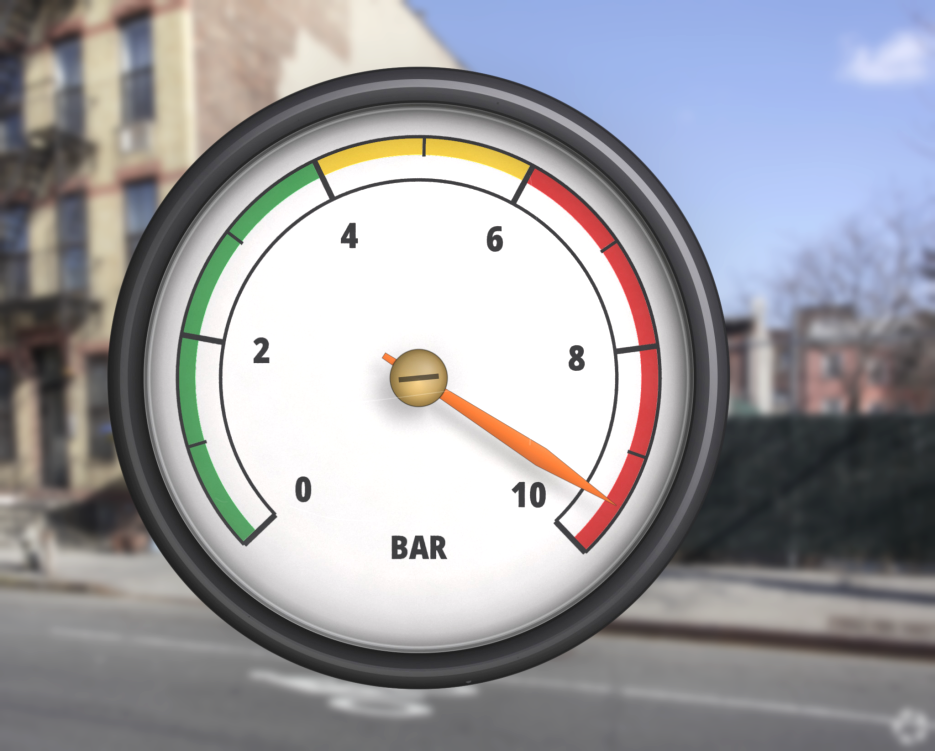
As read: {"value": 9.5, "unit": "bar"}
